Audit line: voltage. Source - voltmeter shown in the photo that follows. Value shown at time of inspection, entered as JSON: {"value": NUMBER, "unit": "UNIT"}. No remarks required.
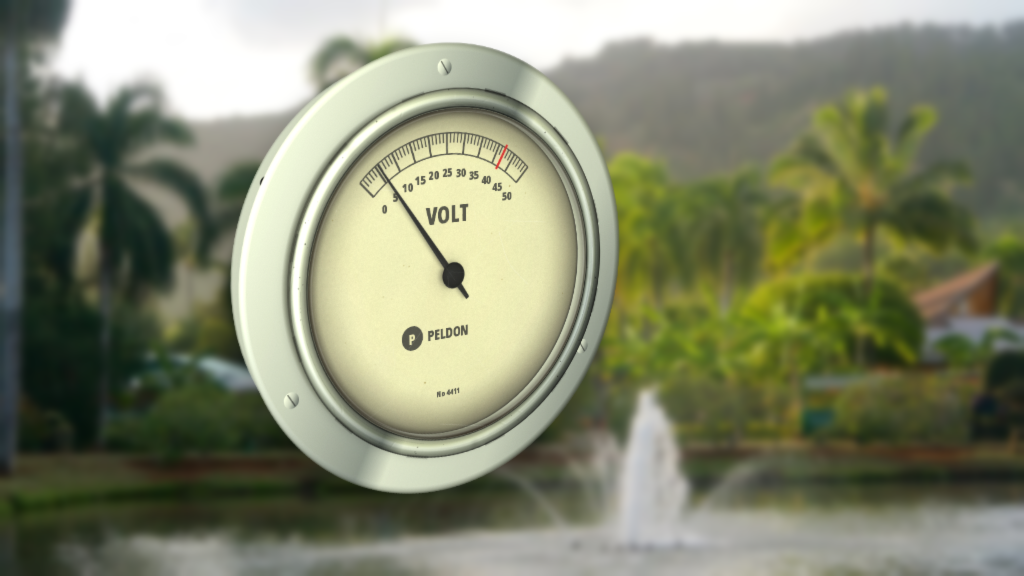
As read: {"value": 5, "unit": "V"}
